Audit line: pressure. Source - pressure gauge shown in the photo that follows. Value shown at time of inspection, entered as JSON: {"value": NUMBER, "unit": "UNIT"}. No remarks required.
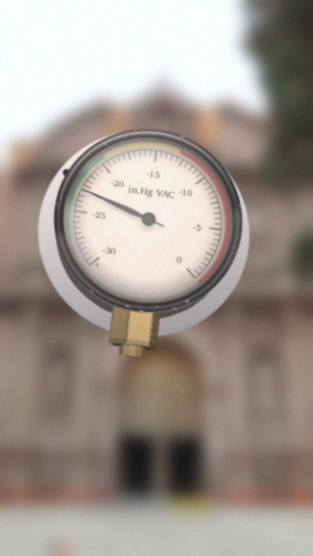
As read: {"value": -23, "unit": "inHg"}
